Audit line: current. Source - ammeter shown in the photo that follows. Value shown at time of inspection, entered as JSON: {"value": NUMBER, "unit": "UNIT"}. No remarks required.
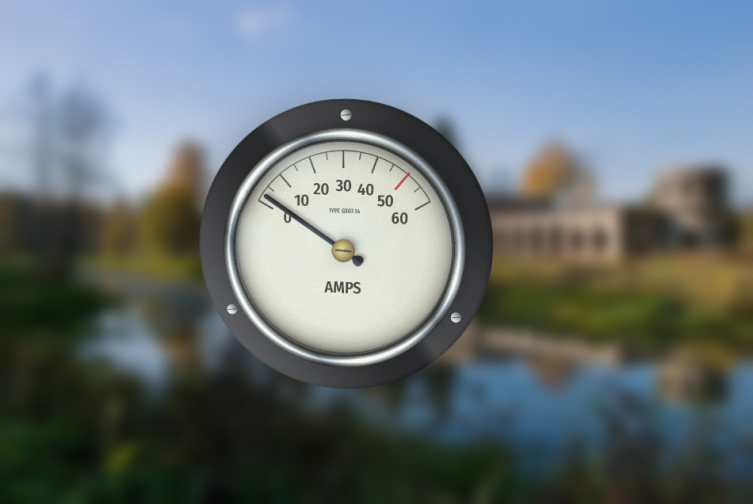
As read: {"value": 2.5, "unit": "A"}
